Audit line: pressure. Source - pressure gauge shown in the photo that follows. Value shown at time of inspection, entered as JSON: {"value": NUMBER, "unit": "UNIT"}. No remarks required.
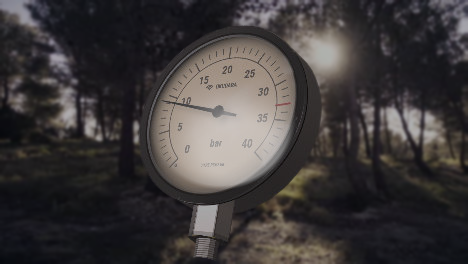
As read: {"value": 9, "unit": "bar"}
